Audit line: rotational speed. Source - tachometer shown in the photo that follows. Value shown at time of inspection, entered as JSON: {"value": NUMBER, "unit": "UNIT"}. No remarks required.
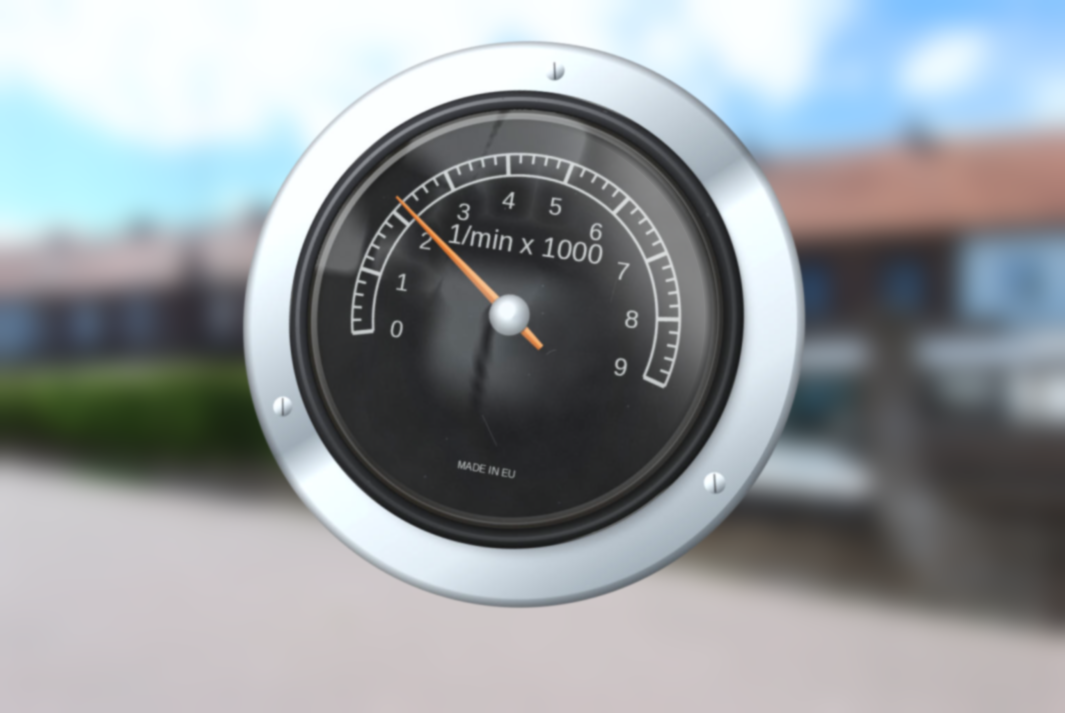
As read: {"value": 2200, "unit": "rpm"}
